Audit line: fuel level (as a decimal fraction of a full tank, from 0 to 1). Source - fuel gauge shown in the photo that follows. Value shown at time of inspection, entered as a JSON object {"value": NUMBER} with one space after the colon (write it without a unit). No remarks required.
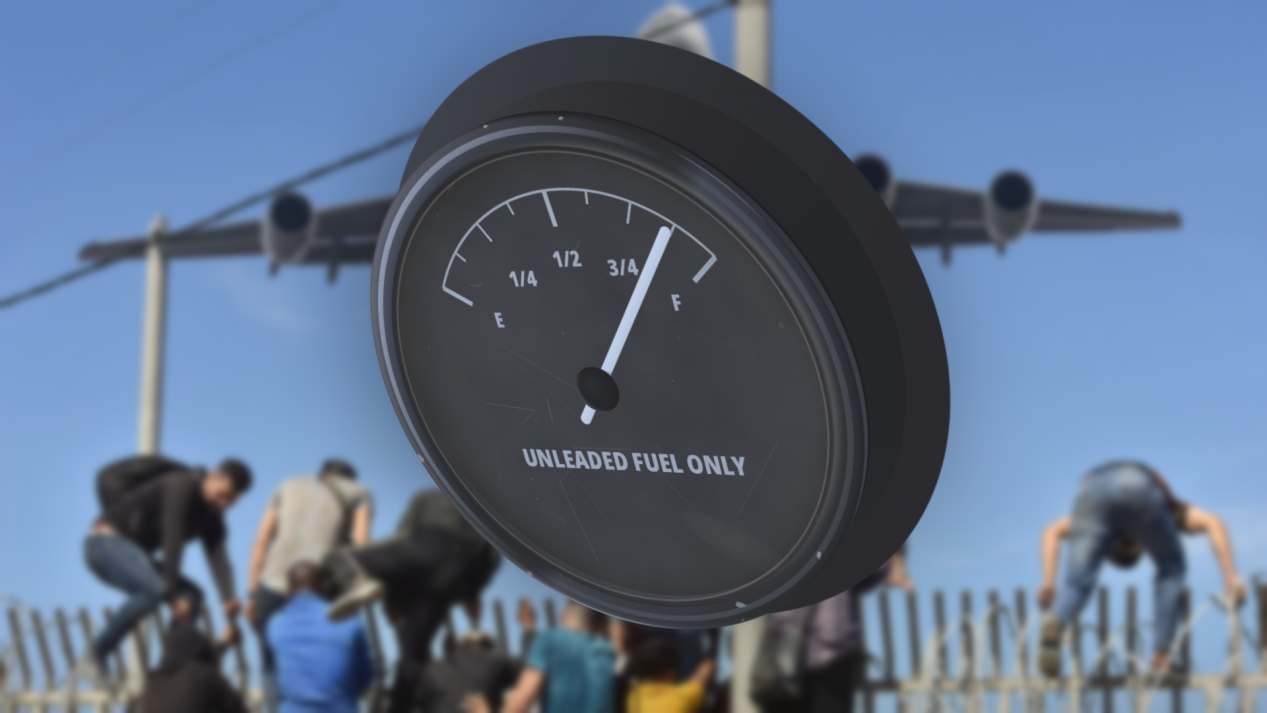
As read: {"value": 0.875}
